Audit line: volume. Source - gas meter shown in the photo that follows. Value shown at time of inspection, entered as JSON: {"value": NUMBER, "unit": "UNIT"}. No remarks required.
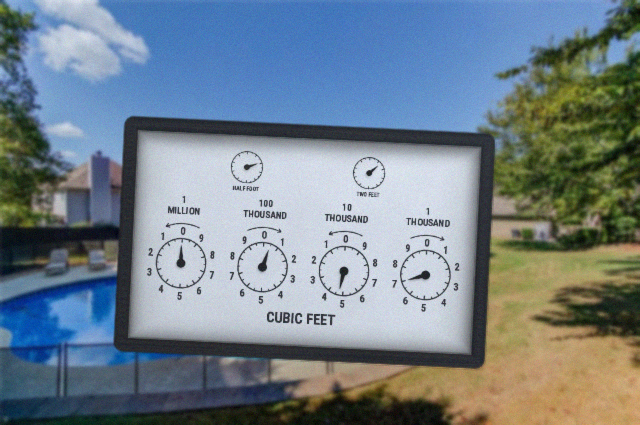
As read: {"value": 4700, "unit": "ft³"}
